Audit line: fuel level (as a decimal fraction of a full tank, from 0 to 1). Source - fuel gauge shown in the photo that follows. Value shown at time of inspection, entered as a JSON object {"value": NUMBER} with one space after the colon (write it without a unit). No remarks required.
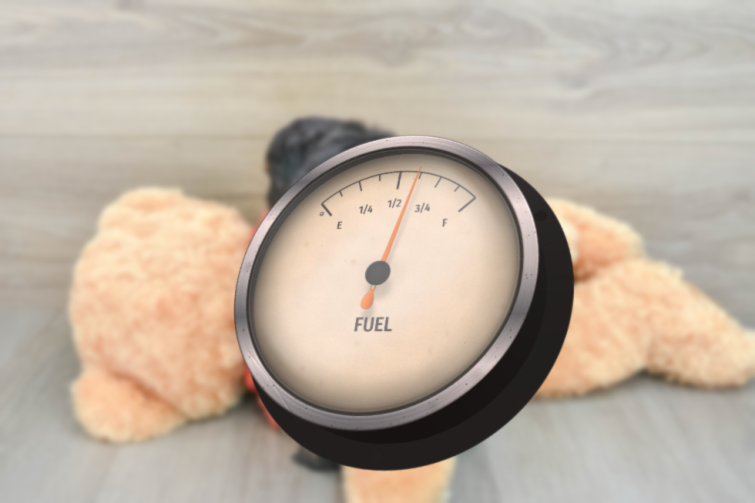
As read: {"value": 0.625}
